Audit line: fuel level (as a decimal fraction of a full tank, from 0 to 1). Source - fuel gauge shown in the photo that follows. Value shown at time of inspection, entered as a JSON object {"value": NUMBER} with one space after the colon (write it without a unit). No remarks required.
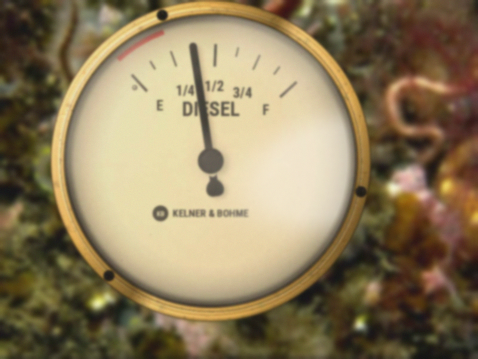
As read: {"value": 0.375}
